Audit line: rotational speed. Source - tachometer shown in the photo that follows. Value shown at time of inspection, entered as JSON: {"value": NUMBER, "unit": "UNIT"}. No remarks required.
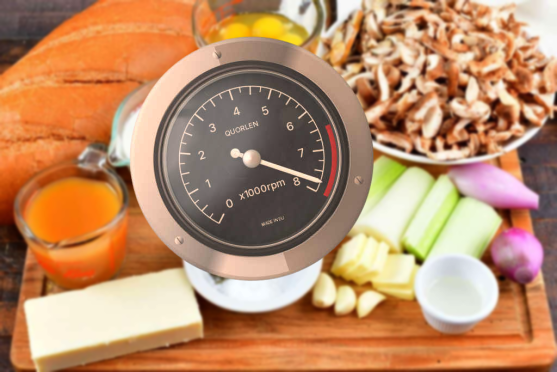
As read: {"value": 7750, "unit": "rpm"}
